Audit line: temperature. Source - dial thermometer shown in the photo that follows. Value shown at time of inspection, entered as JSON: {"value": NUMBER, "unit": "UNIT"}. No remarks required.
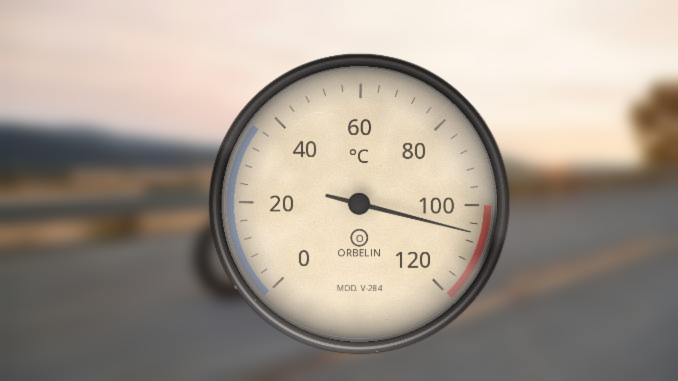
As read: {"value": 106, "unit": "°C"}
